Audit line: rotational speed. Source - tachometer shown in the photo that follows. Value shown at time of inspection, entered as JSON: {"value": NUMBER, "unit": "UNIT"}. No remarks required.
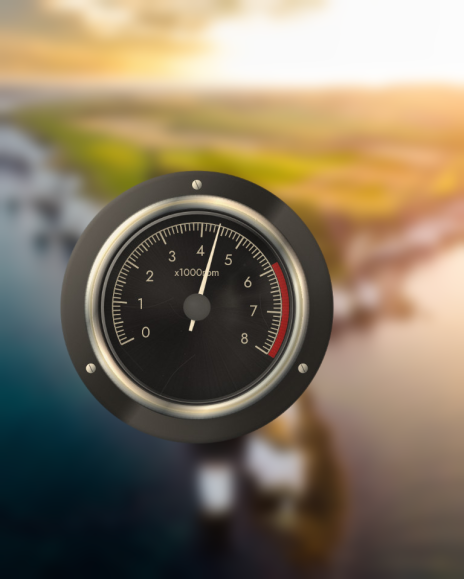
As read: {"value": 4400, "unit": "rpm"}
